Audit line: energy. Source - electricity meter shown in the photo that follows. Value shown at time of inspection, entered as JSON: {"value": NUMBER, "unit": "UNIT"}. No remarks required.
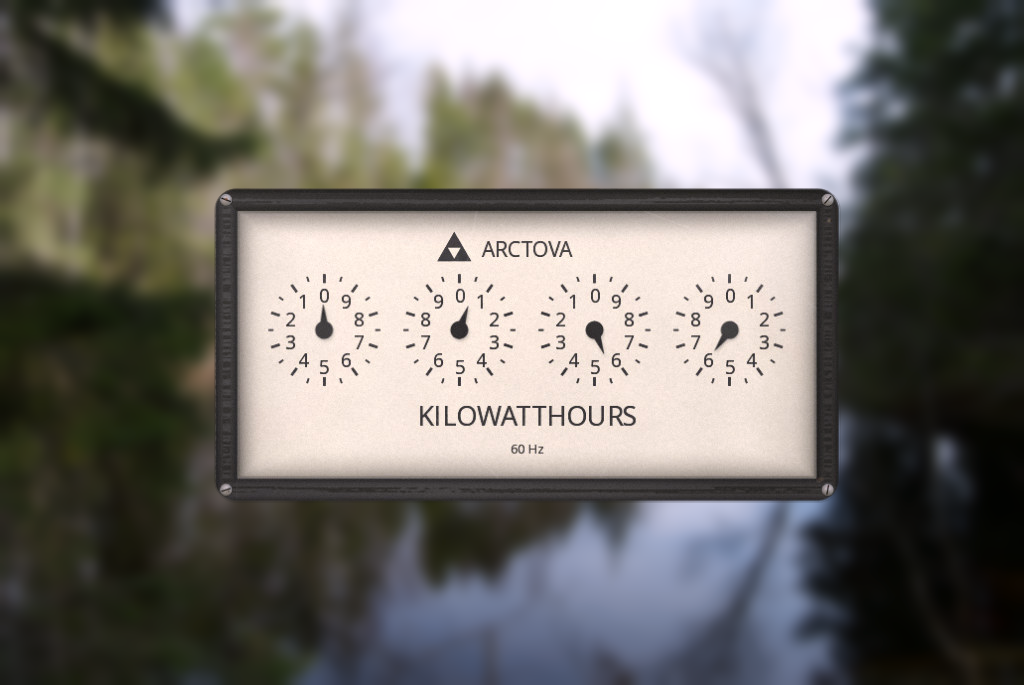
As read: {"value": 56, "unit": "kWh"}
